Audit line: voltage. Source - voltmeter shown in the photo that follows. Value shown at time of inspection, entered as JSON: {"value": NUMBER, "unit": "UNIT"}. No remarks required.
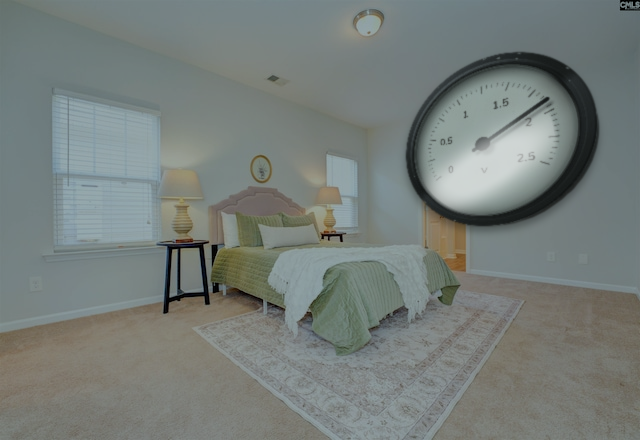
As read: {"value": 1.9, "unit": "V"}
